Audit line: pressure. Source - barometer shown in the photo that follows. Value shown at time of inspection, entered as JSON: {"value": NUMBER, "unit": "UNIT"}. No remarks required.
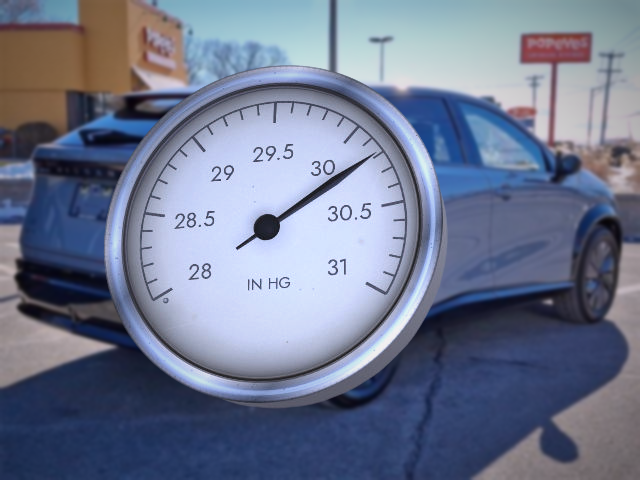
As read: {"value": 30.2, "unit": "inHg"}
